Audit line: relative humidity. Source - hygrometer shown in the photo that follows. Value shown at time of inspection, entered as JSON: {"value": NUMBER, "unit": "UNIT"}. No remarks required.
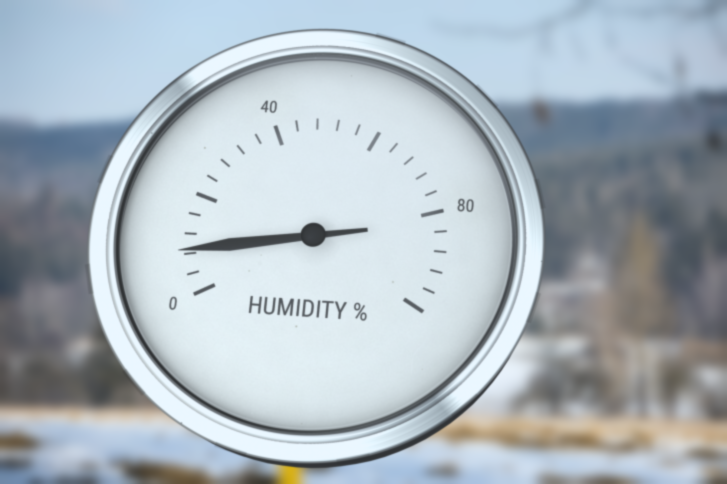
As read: {"value": 8, "unit": "%"}
